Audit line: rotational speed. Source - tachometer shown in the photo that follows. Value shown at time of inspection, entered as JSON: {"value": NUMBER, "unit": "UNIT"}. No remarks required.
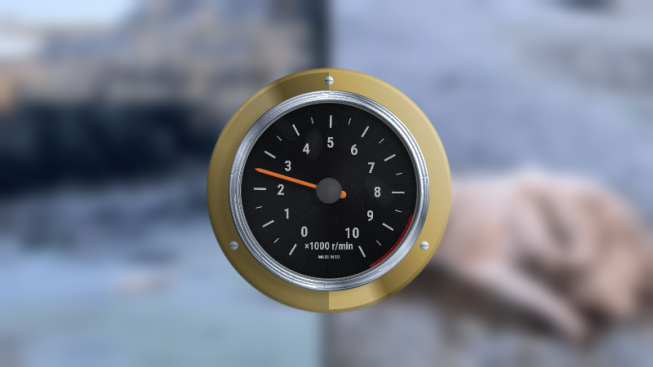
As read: {"value": 2500, "unit": "rpm"}
